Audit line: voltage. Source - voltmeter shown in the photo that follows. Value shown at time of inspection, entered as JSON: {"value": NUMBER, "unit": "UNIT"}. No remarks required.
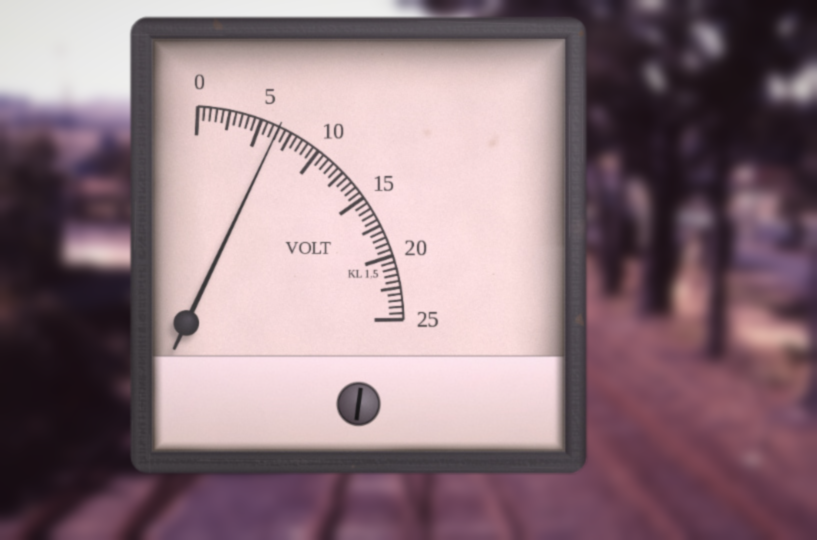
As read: {"value": 6.5, "unit": "V"}
